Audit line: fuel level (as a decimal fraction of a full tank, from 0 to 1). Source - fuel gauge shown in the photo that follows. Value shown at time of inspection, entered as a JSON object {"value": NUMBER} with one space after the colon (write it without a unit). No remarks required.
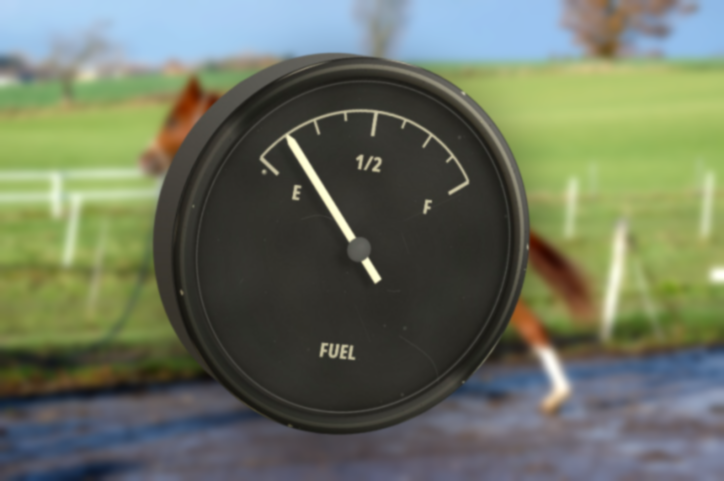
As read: {"value": 0.125}
